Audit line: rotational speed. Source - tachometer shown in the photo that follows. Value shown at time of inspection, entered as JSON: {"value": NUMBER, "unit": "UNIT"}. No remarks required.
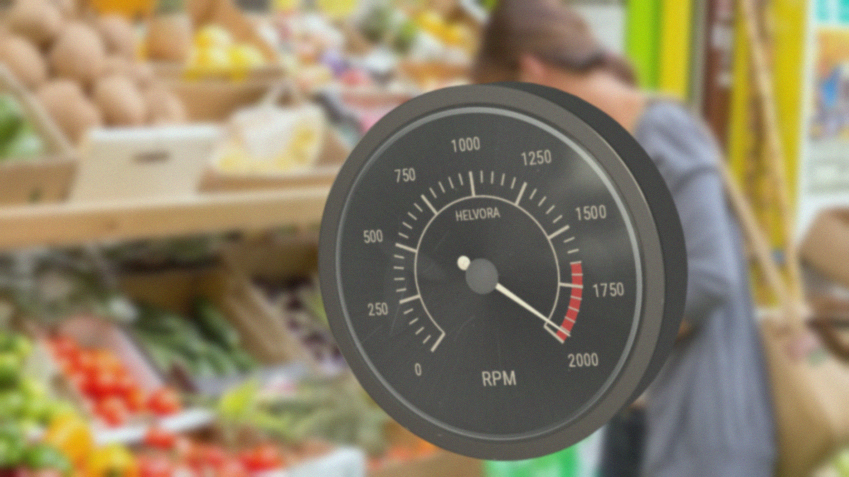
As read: {"value": 1950, "unit": "rpm"}
